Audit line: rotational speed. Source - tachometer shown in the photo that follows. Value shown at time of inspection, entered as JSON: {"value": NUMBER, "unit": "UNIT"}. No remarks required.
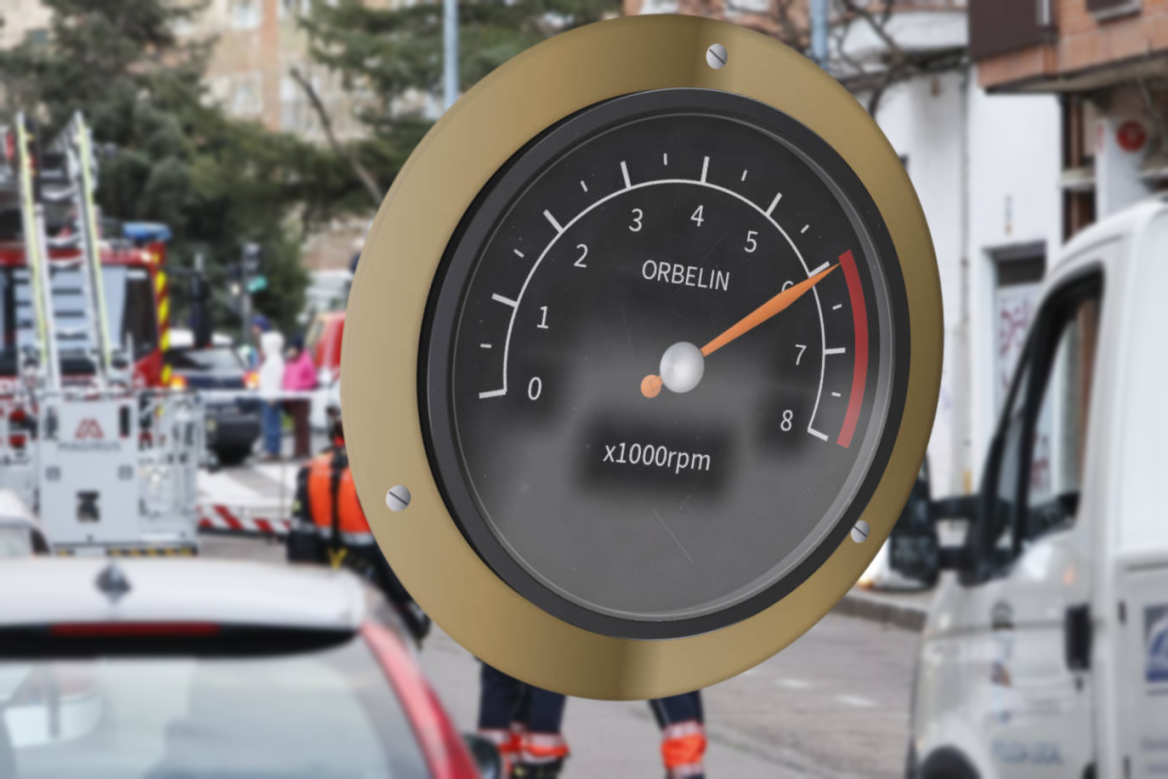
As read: {"value": 6000, "unit": "rpm"}
